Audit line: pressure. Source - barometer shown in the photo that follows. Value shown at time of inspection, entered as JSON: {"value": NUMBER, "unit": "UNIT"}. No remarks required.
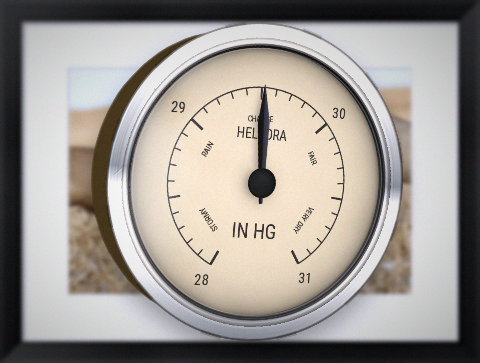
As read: {"value": 29.5, "unit": "inHg"}
